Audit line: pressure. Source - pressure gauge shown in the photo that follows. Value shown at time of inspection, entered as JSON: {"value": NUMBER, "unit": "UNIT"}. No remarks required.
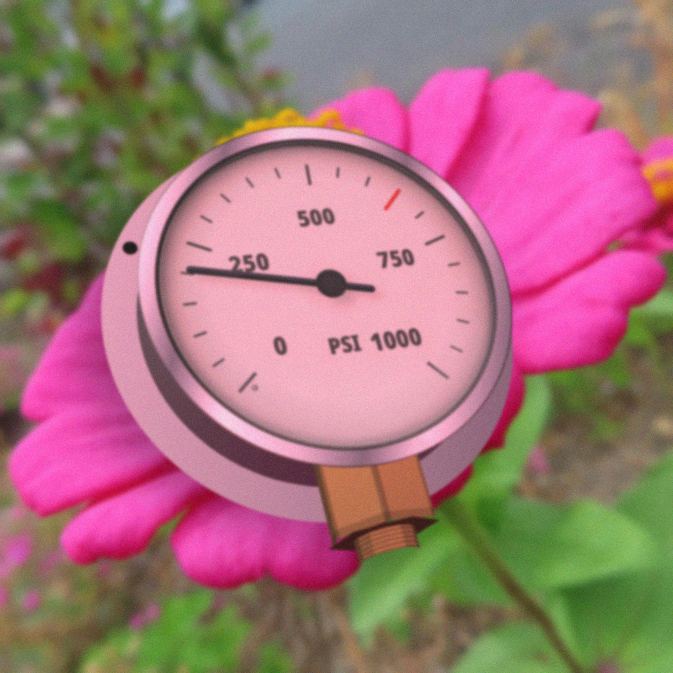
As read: {"value": 200, "unit": "psi"}
